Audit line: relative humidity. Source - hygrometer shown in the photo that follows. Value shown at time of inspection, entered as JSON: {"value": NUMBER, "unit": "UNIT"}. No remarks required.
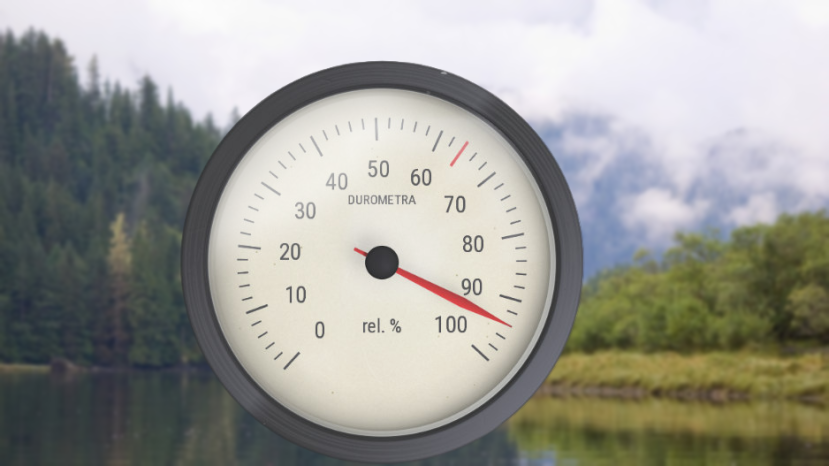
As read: {"value": 94, "unit": "%"}
